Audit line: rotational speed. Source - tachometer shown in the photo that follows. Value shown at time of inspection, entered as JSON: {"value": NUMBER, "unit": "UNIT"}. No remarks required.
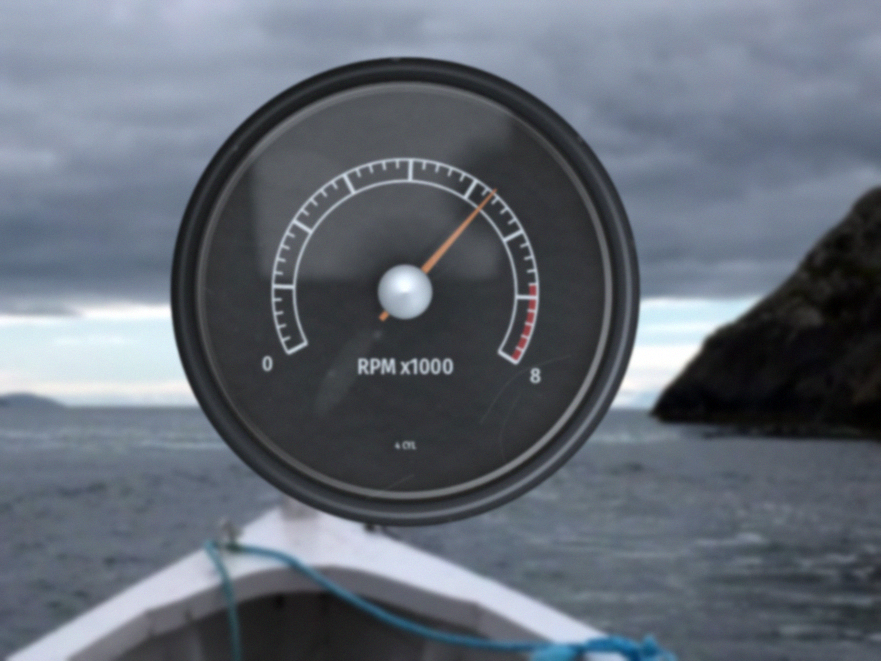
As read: {"value": 5300, "unit": "rpm"}
